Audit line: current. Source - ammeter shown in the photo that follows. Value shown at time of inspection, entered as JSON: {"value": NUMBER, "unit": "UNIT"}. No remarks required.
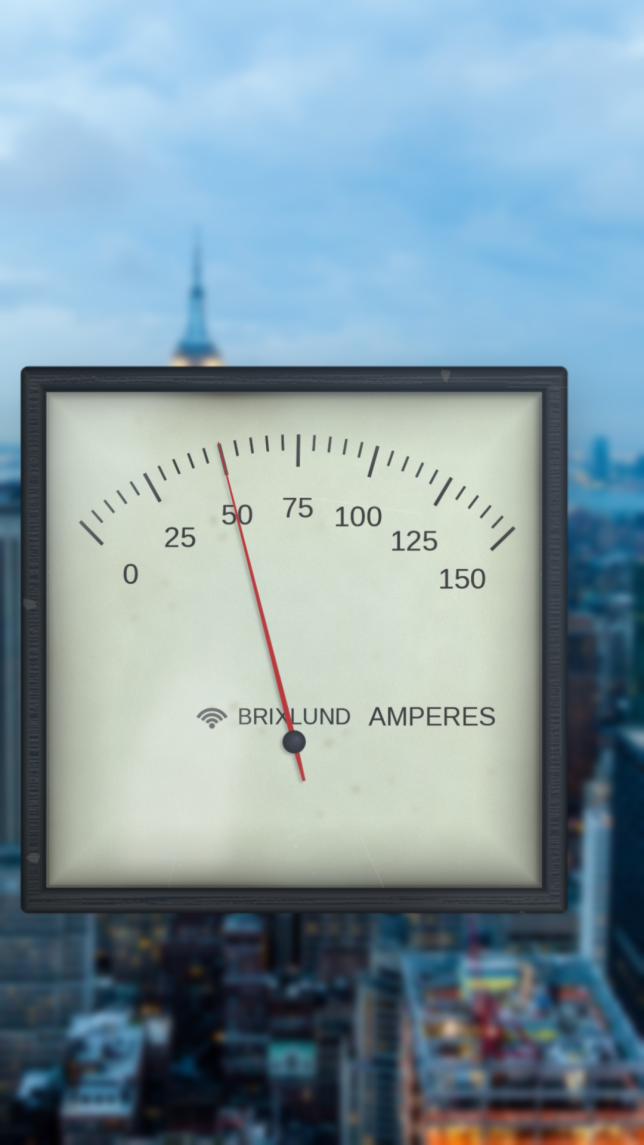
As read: {"value": 50, "unit": "A"}
